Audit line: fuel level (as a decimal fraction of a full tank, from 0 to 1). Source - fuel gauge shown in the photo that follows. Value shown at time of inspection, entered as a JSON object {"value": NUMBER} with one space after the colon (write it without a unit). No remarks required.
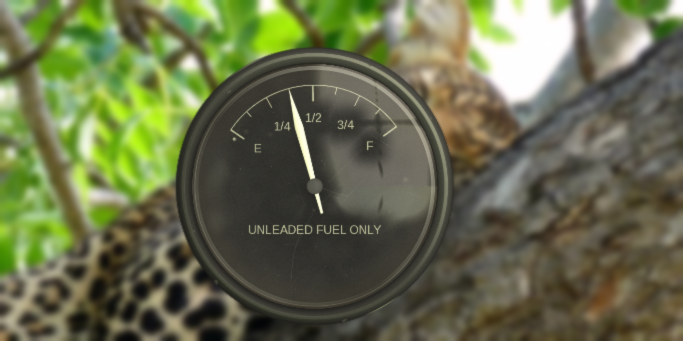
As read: {"value": 0.375}
